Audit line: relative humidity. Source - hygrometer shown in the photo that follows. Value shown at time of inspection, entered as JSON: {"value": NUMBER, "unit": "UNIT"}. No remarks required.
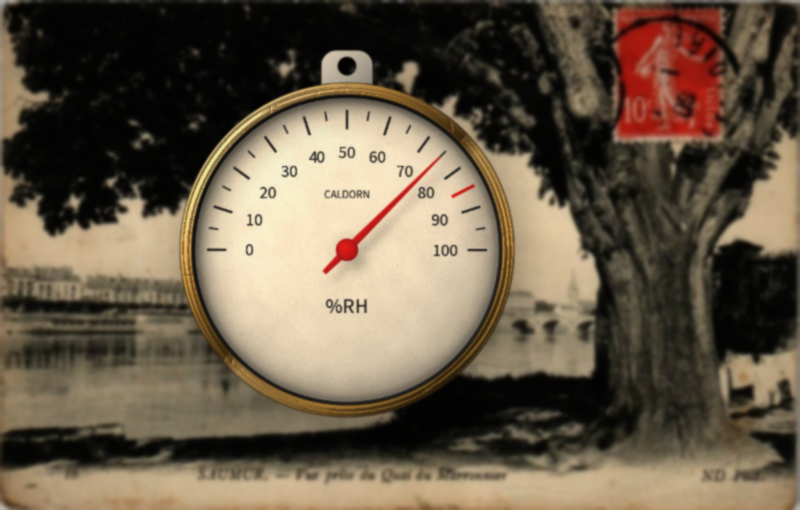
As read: {"value": 75, "unit": "%"}
